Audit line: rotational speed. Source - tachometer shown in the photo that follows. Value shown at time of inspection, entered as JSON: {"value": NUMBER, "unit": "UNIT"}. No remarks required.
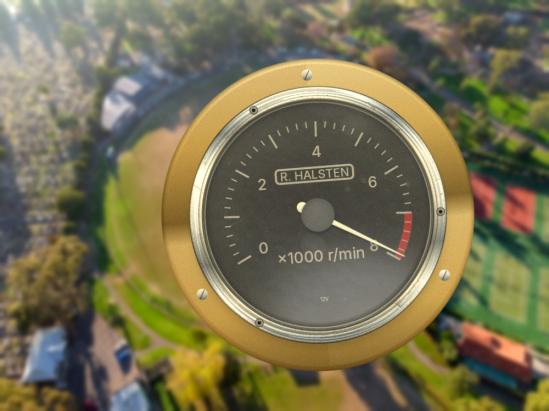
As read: {"value": 7900, "unit": "rpm"}
